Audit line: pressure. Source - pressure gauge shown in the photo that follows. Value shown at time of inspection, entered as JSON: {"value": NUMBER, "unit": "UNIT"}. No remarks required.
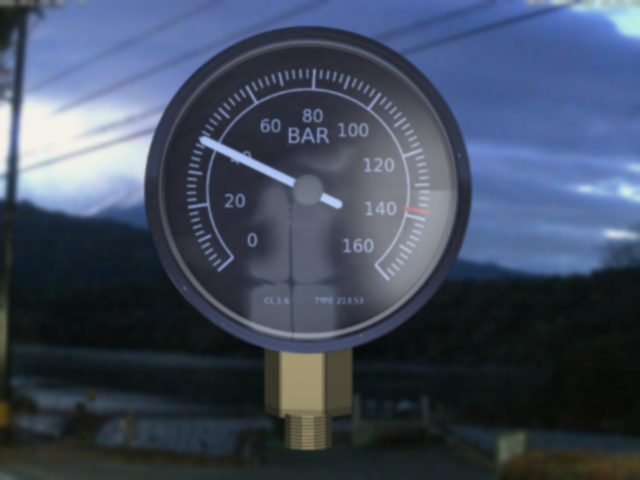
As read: {"value": 40, "unit": "bar"}
